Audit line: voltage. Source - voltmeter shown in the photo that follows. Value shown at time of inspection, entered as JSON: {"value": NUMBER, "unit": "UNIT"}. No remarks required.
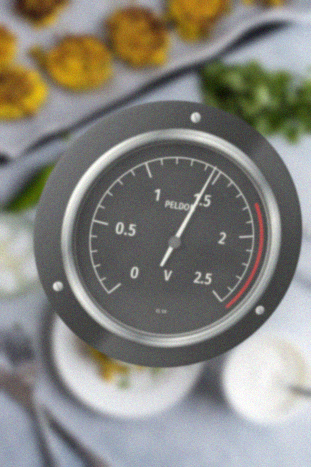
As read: {"value": 1.45, "unit": "V"}
